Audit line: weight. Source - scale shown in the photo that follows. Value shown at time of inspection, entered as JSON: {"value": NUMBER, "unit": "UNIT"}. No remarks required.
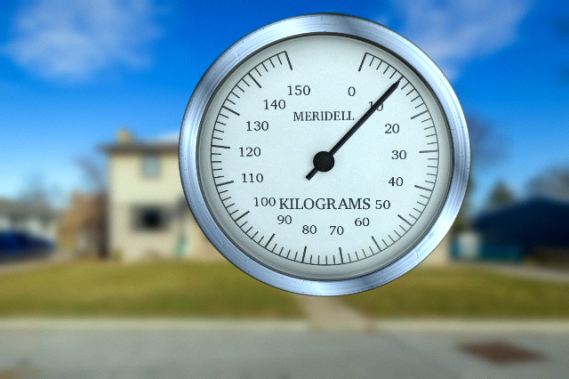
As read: {"value": 10, "unit": "kg"}
